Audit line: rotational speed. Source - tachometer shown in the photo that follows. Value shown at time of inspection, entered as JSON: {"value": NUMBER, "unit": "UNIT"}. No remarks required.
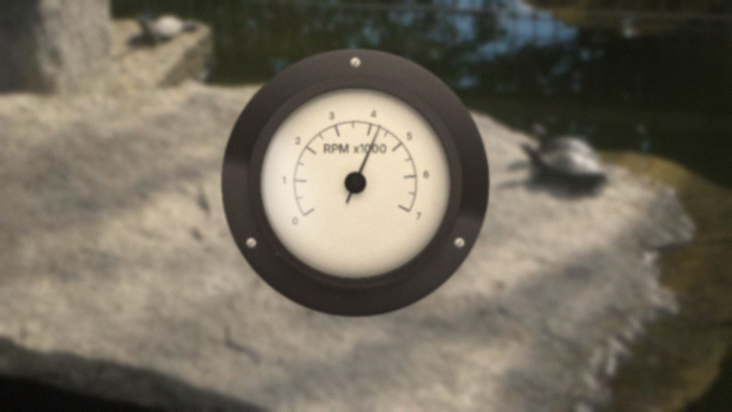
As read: {"value": 4250, "unit": "rpm"}
